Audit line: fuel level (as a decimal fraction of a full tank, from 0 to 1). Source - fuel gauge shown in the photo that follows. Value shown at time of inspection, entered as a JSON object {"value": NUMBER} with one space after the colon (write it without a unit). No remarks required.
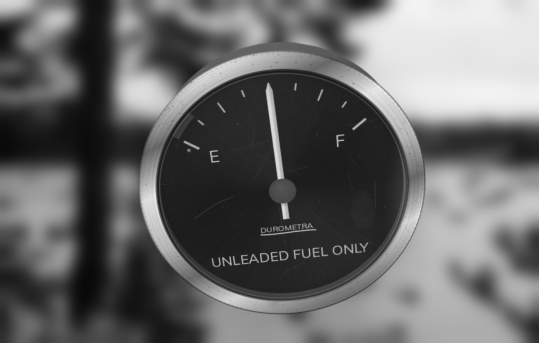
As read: {"value": 0.5}
